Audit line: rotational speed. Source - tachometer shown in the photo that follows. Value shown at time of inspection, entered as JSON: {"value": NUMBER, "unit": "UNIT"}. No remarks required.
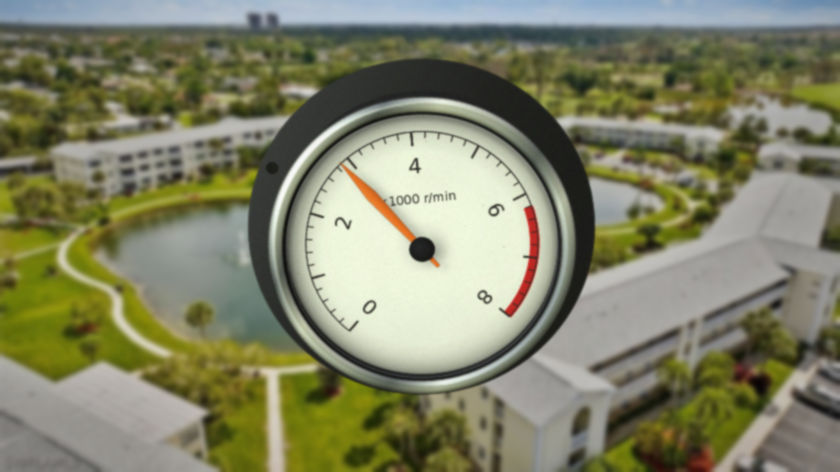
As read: {"value": 2900, "unit": "rpm"}
